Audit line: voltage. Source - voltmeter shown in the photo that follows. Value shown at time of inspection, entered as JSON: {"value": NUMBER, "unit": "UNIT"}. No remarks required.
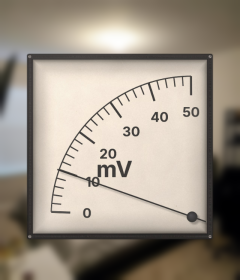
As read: {"value": 10, "unit": "mV"}
